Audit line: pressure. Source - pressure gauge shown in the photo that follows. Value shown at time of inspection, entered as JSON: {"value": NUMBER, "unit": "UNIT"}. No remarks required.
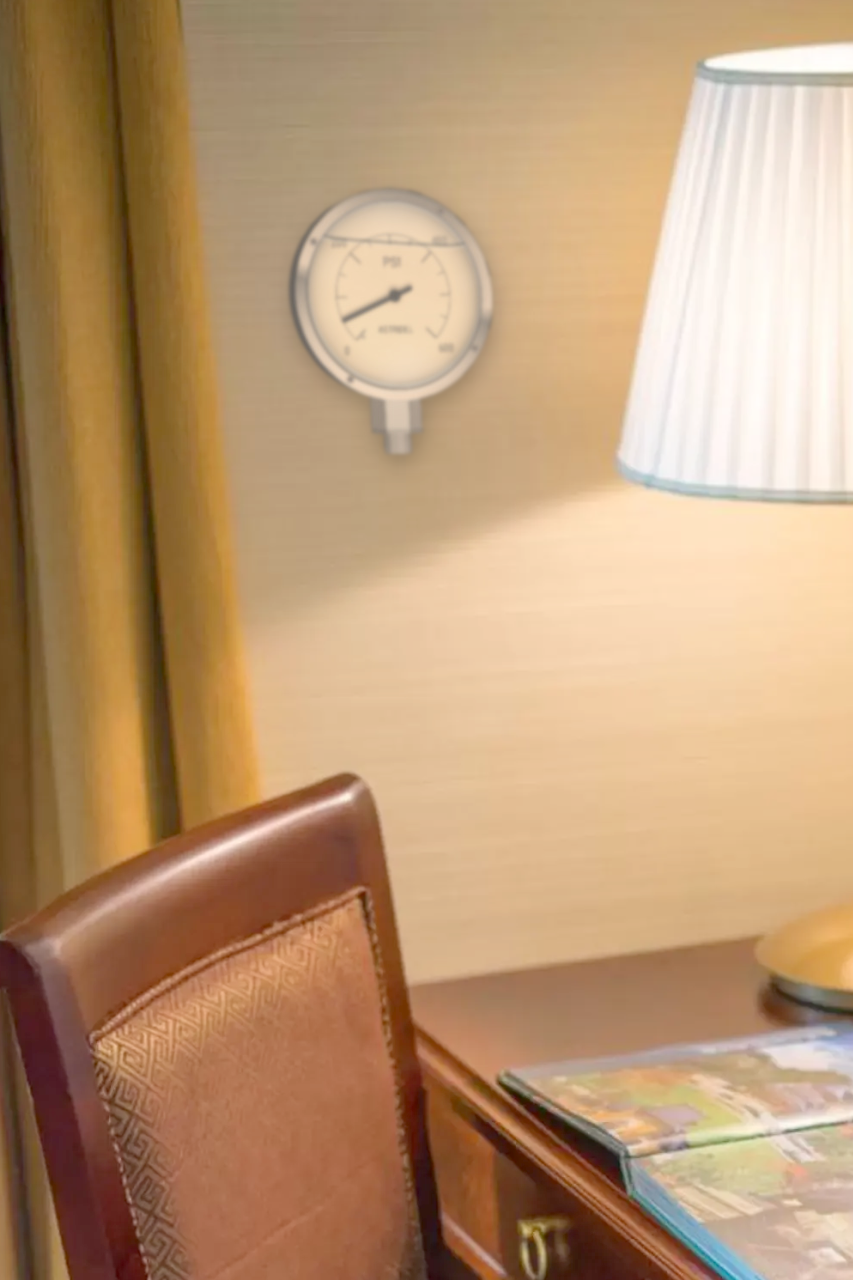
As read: {"value": 50, "unit": "psi"}
